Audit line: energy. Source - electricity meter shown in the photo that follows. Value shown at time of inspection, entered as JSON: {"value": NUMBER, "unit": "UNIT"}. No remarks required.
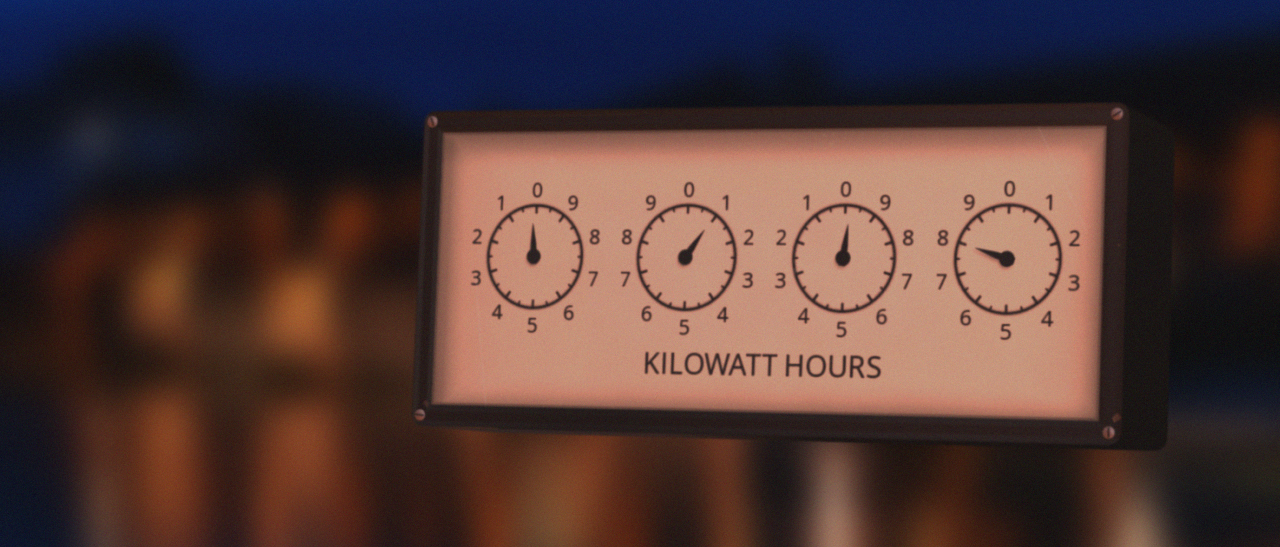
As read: {"value": 98, "unit": "kWh"}
